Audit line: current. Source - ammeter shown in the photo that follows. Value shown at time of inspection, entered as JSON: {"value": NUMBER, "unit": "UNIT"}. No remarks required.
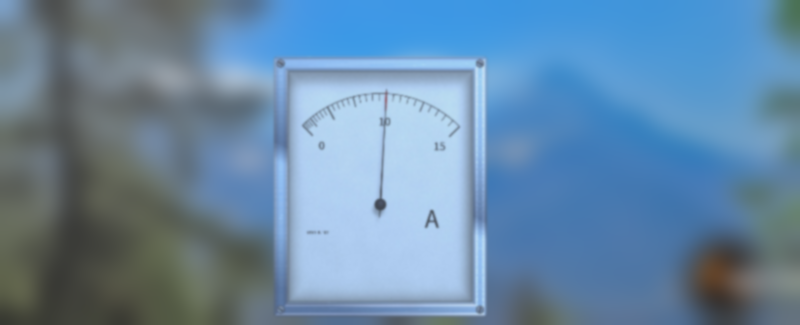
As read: {"value": 10, "unit": "A"}
